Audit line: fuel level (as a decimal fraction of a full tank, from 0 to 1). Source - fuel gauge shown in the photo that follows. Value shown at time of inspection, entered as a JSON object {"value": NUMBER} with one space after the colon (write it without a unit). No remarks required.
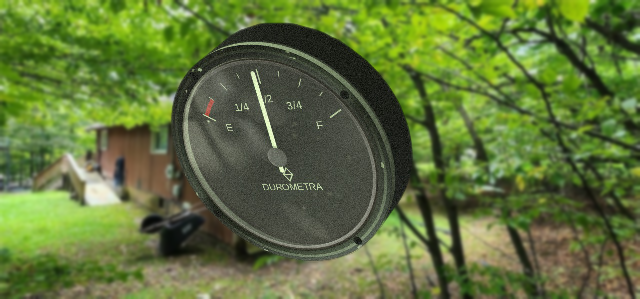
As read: {"value": 0.5}
